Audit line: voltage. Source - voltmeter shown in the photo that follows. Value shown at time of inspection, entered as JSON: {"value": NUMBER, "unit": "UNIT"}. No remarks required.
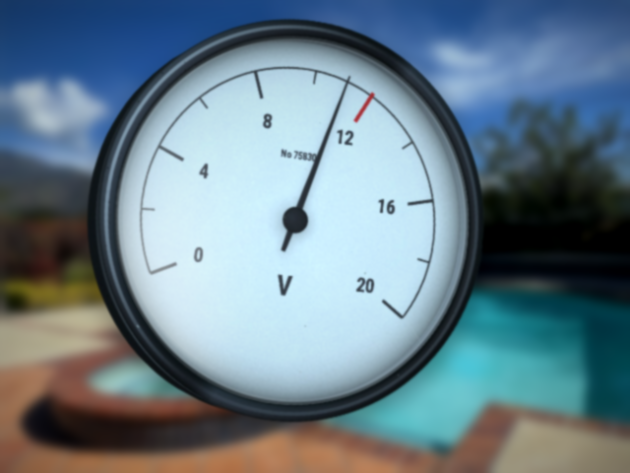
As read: {"value": 11, "unit": "V"}
